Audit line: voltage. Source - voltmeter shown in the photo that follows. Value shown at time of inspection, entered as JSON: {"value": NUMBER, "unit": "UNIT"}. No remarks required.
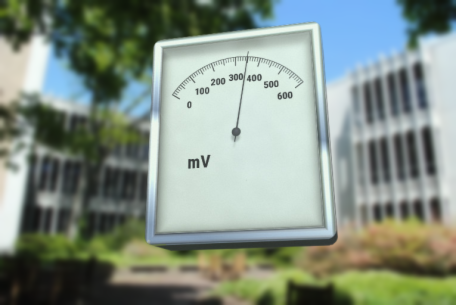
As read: {"value": 350, "unit": "mV"}
